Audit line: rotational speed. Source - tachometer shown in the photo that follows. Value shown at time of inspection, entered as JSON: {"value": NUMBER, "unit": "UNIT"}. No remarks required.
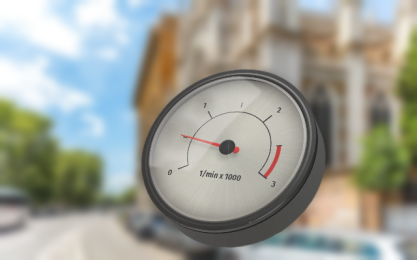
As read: {"value": 500, "unit": "rpm"}
